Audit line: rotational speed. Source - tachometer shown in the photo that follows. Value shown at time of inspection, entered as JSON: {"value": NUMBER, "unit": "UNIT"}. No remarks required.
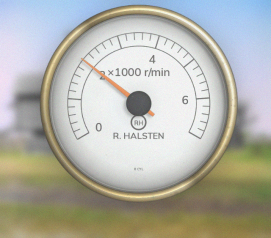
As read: {"value": 2000, "unit": "rpm"}
